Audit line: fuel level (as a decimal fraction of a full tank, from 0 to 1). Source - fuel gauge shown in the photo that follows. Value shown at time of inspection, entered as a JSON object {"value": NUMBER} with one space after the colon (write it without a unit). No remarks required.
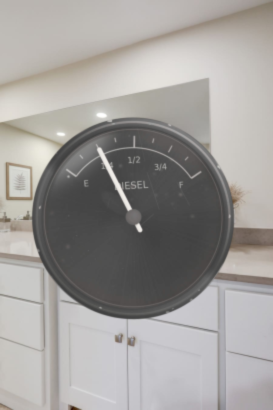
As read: {"value": 0.25}
